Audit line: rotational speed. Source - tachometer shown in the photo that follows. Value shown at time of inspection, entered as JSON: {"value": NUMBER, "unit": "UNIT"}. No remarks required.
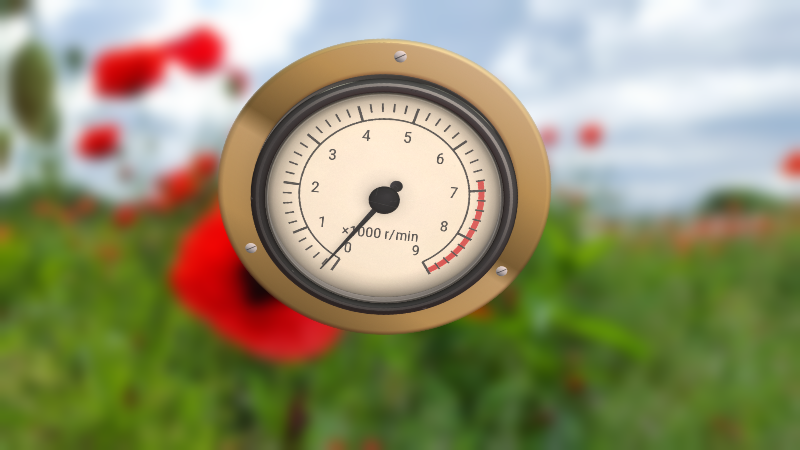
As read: {"value": 200, "unit": "rpm"}
